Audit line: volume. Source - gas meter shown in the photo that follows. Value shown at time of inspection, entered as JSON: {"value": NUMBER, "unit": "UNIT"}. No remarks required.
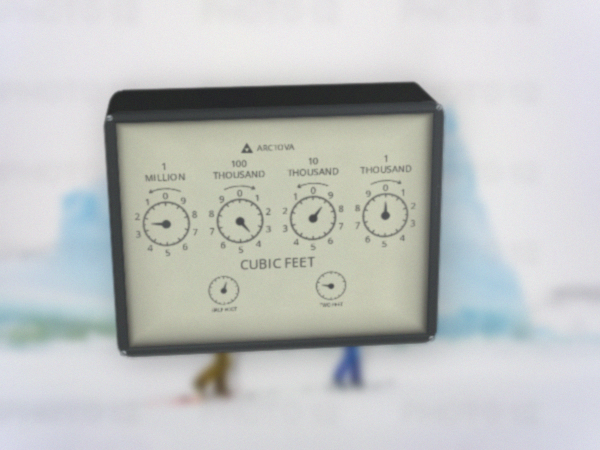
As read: {"value": 239000, "unit": "ft³"}
